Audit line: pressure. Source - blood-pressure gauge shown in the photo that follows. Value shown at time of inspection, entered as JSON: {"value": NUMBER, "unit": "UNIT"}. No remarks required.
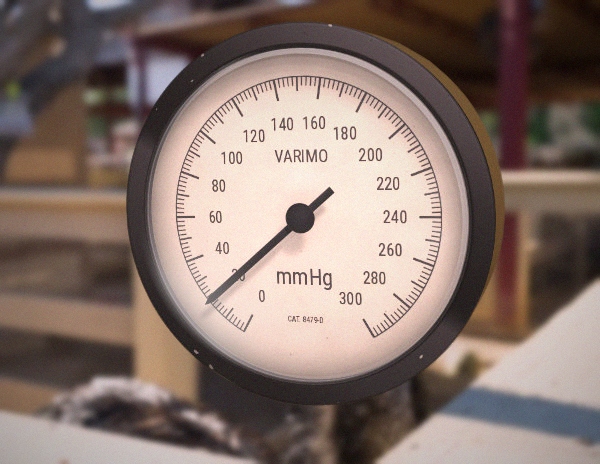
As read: {"value": 20, "unit": "mmHg"}
